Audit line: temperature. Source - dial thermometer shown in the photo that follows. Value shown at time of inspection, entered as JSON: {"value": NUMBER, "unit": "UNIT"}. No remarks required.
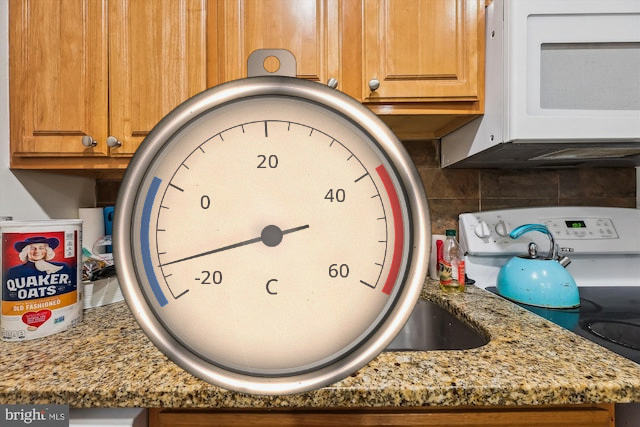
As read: {"value": -14, "unit": "°C"}
